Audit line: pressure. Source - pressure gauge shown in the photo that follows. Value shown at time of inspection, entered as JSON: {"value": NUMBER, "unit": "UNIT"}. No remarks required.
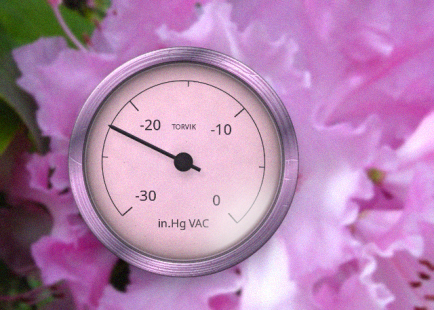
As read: {"value": -22.5, "unit": "inHg"}
